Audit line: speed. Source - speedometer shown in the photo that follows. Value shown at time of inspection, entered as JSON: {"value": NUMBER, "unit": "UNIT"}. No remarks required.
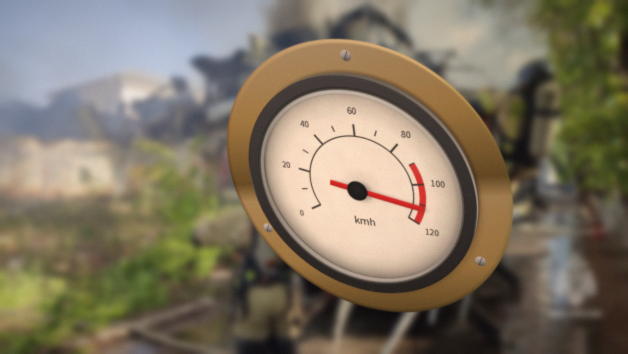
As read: {"value": 110, "unit": "km/h"}
